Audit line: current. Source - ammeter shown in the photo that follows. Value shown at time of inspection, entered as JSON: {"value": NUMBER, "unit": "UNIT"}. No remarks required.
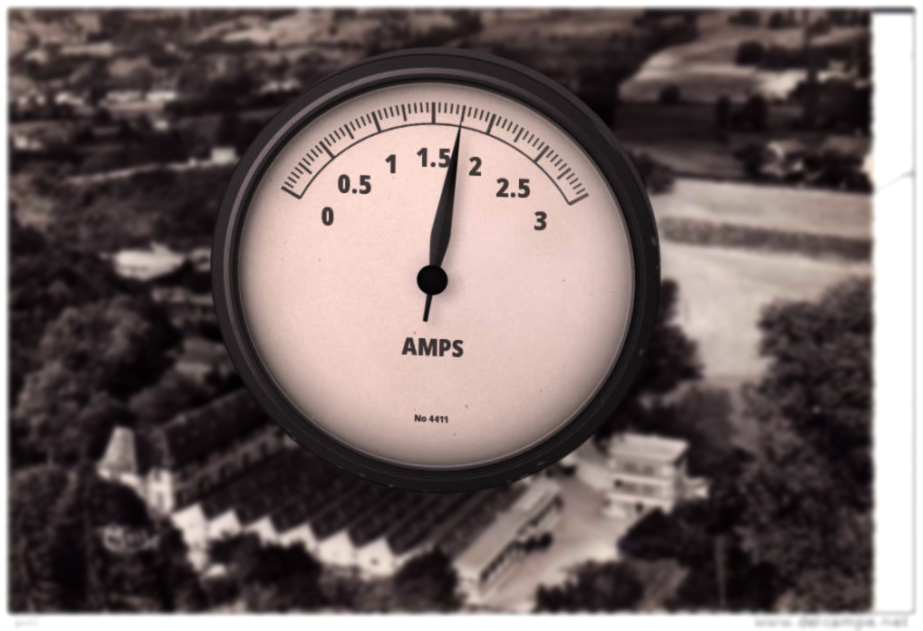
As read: {"value": 1.75, "unit": "A"}
